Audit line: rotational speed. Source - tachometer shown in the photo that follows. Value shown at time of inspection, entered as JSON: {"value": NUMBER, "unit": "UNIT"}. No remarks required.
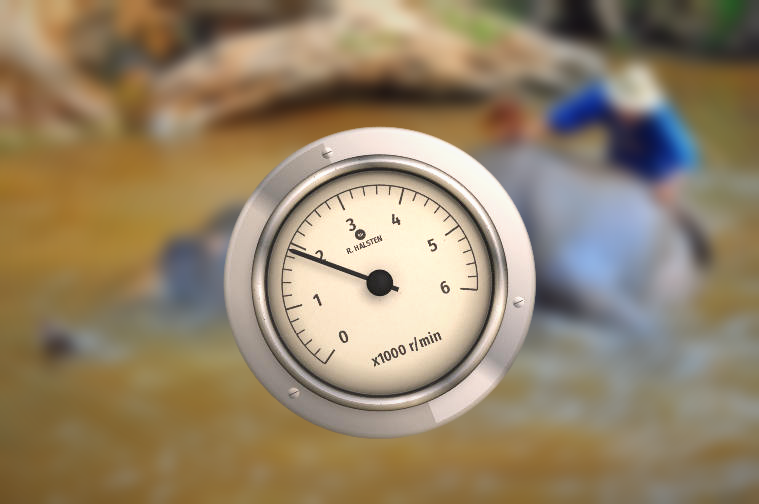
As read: {"value": 1900, "unit": "rpm"}
